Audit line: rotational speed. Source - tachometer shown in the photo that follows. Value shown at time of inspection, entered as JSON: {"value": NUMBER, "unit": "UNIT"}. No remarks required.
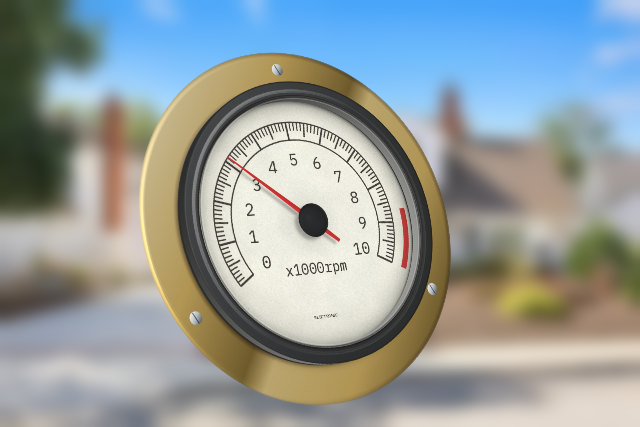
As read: {"value": 3000, "unit": "rpm"}
